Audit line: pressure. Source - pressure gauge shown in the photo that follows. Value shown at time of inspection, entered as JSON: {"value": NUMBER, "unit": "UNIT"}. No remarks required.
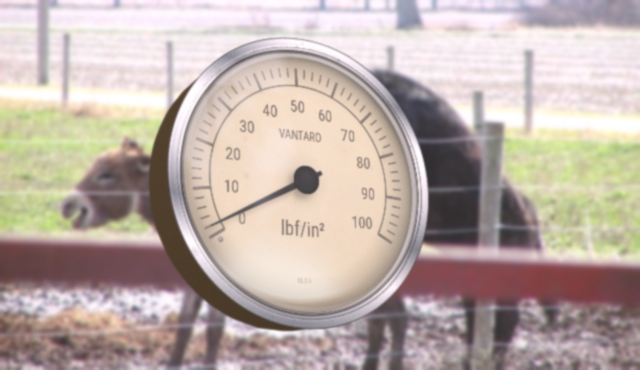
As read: {"value": 2, "unit": "psi"}
